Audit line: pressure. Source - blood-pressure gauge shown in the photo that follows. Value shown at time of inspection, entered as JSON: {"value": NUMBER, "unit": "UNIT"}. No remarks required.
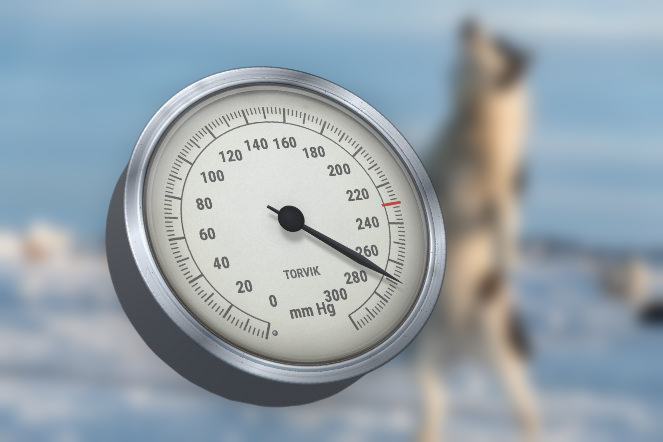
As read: {"value": 270, "unit": "mmHg"}
